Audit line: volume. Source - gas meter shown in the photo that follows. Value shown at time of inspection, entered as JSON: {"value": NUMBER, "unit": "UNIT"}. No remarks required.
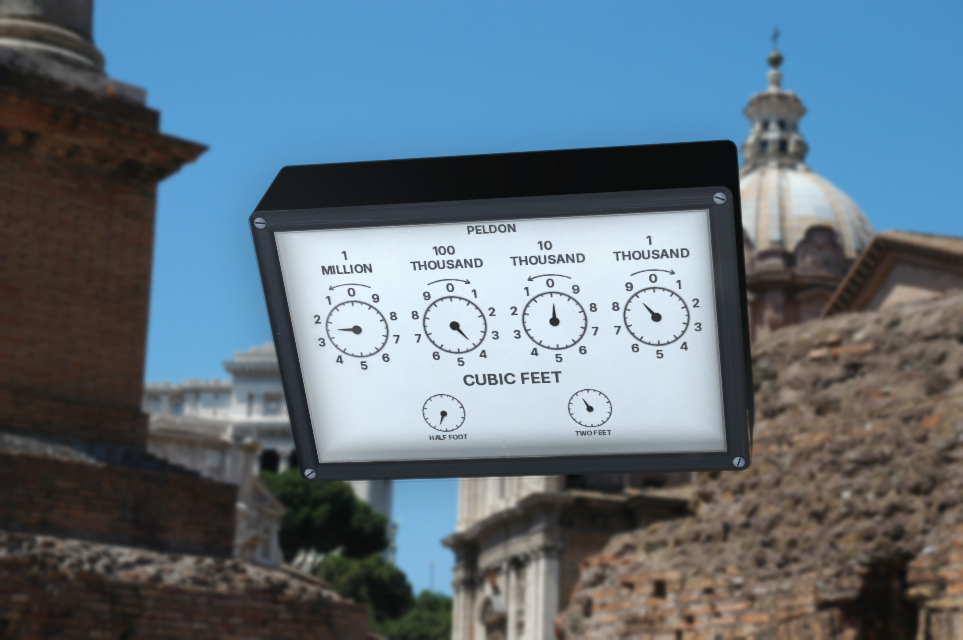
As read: {"value": 239900, "unit": "ft³"}
